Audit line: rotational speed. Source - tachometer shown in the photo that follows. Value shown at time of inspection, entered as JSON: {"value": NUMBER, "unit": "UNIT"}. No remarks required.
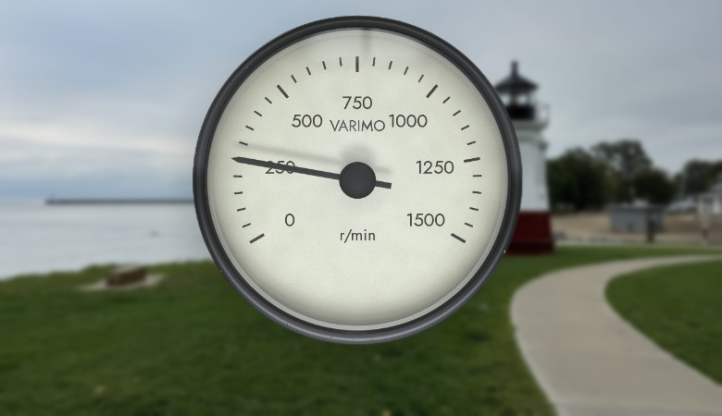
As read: {"value": 250, "unit": "rpm"}
